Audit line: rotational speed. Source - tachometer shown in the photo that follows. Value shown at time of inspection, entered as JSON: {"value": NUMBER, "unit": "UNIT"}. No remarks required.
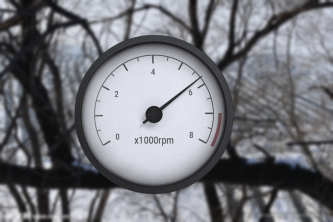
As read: {"value": 5750, "unit": "rpm"}
